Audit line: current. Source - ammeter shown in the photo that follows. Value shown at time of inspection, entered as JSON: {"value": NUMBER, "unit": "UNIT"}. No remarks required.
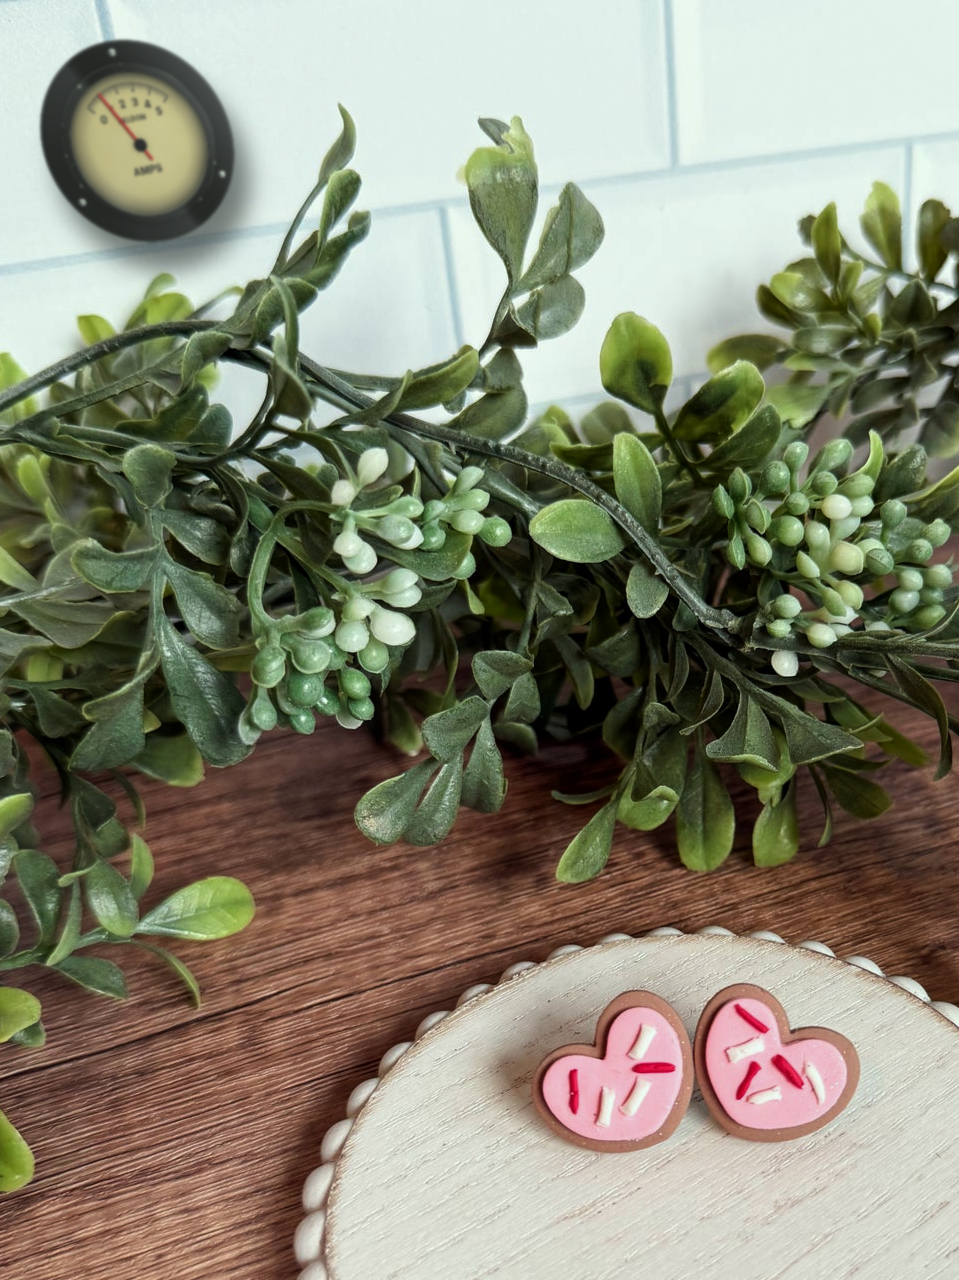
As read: {"value": 1, "unit": "A"}
